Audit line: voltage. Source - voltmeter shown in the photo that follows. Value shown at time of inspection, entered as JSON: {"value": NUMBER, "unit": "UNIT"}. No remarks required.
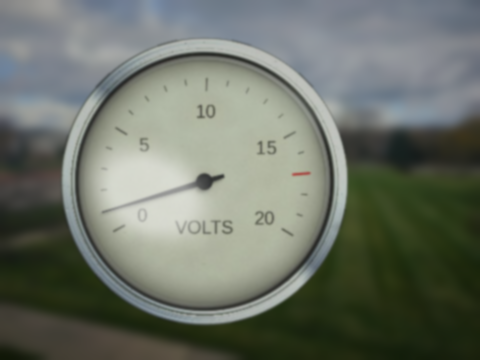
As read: {"value": 1, "unit": "V"}
